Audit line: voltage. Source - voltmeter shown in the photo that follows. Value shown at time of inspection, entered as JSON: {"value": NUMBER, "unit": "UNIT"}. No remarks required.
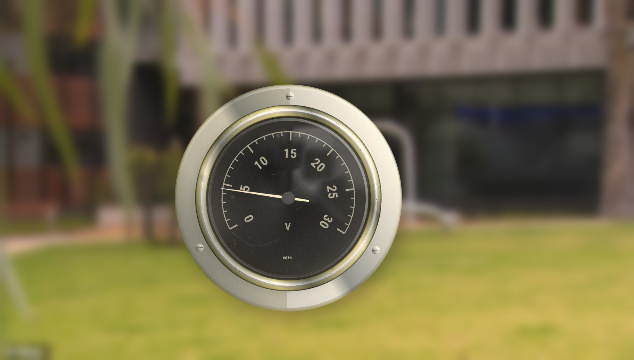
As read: {"value": 4.5, "unit": "V"}
